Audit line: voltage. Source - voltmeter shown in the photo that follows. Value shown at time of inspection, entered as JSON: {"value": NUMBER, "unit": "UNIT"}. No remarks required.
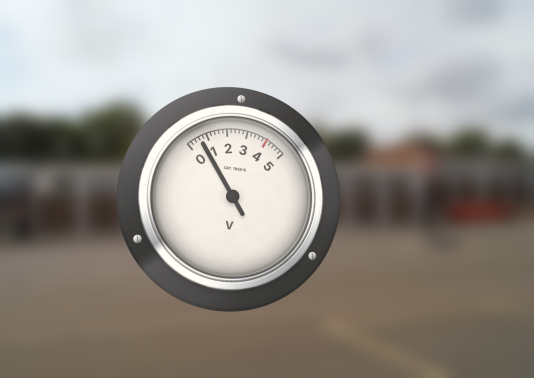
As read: {"value": 0.6, "unit": "V"}
